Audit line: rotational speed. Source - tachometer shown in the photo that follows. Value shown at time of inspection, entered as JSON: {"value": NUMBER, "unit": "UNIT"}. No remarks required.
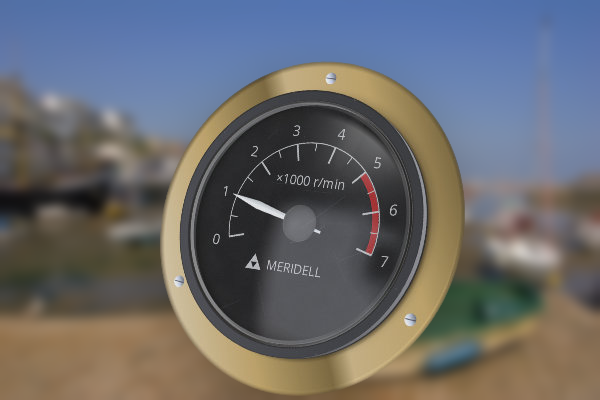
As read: {"value": 1000, "unit": "rpm"}
